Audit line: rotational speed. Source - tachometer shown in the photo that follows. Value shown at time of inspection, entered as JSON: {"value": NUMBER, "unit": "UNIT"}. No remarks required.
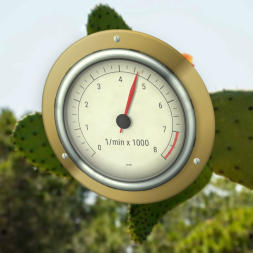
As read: {"value": 4625, "unit": "rpm"}
